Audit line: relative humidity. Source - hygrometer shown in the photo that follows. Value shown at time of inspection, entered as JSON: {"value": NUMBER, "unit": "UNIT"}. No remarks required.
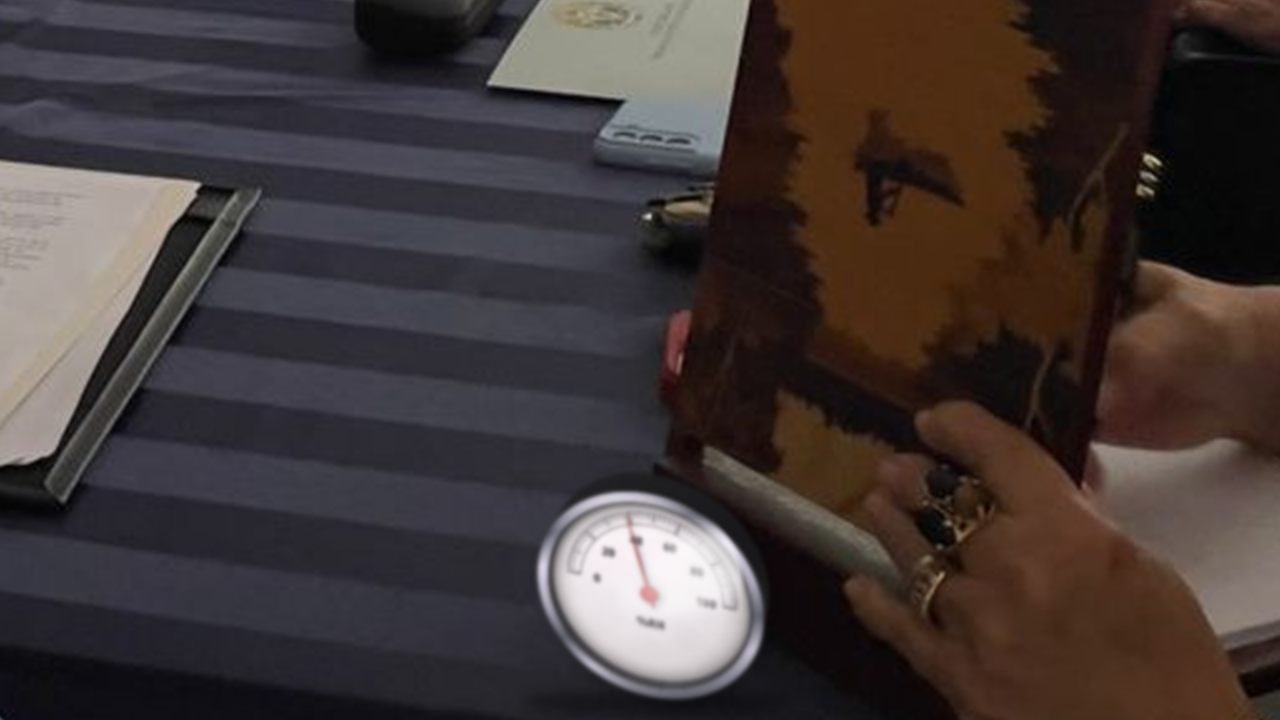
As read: {"value": 40, "unit": "%"}
